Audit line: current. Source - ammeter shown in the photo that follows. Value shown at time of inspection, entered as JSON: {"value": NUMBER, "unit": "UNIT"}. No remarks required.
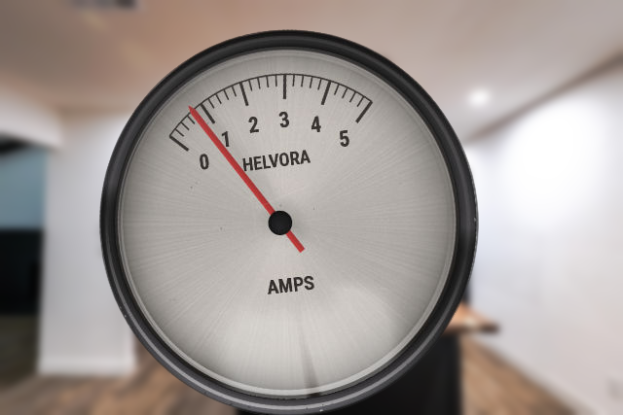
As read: {"value": 0.8, "unit": "A"}
